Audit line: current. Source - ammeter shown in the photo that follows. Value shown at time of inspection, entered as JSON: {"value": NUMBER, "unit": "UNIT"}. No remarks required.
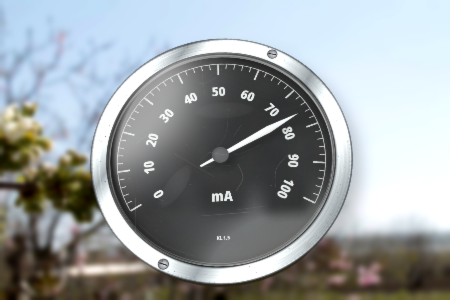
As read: {"value": 76, "unit": "mA"}
